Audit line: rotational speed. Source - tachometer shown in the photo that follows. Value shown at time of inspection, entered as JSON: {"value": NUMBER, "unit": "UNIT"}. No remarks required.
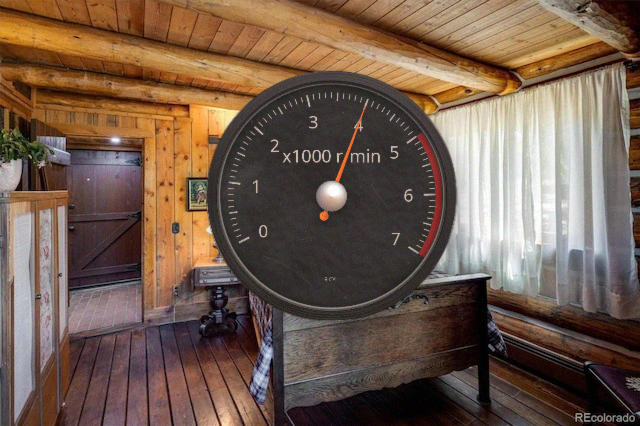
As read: {"value": 4000, "unit": "rpm"}
